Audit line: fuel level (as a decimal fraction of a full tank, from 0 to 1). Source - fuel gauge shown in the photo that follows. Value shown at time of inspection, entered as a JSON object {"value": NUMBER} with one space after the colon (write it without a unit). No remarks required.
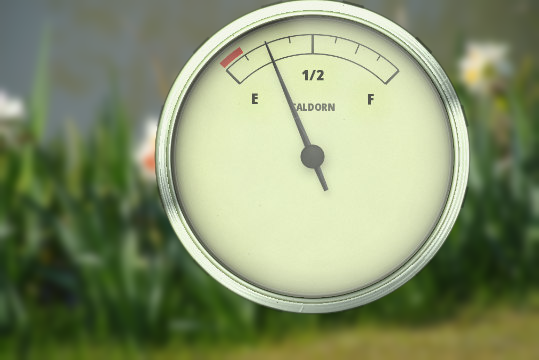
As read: {"value": 0.25}
